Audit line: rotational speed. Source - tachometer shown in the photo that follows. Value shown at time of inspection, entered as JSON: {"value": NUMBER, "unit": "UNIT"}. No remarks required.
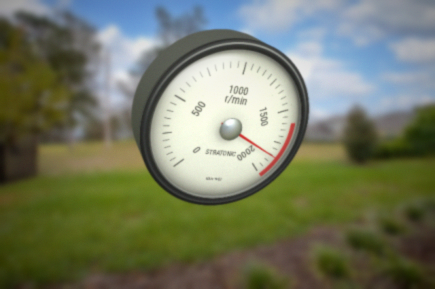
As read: {"value": 1850, "unit": "rpm"}
